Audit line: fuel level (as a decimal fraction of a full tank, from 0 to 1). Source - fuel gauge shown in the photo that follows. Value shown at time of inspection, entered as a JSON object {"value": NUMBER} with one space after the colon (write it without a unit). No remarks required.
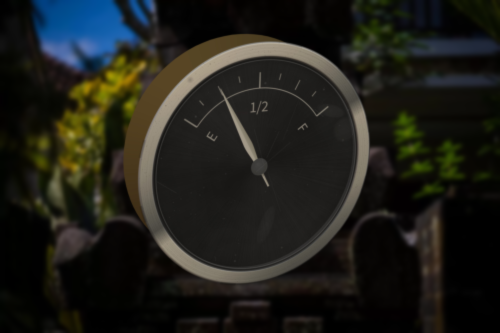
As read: {"value": 0.25}
